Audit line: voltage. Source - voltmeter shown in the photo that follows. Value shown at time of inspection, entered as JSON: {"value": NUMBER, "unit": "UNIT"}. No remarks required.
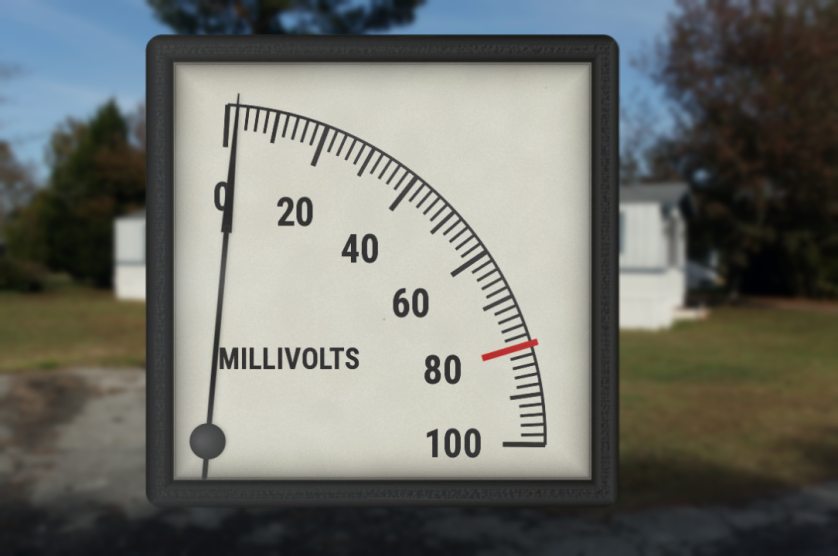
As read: {"value": 2, "unit": "mV"}
